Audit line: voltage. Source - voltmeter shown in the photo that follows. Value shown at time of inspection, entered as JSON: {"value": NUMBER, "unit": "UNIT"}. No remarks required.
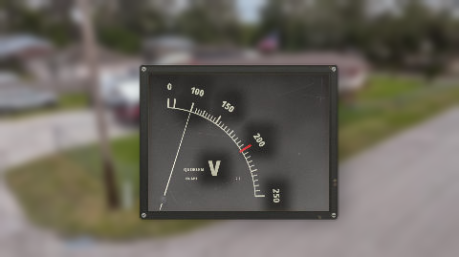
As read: {"value": 100, "unit": "V"}
